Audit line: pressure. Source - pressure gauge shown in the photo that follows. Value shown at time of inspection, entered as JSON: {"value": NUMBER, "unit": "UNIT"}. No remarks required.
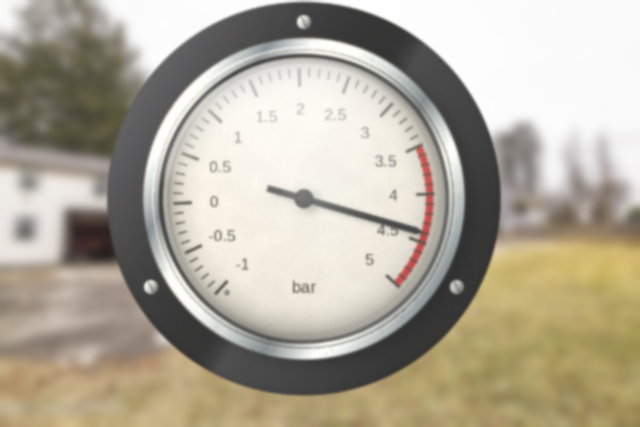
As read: {"value": 4.4, "unit": "bar"}
